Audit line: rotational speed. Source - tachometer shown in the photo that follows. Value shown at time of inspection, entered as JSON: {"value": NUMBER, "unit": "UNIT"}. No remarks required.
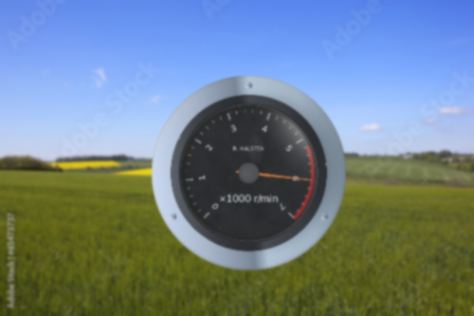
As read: {"value": 6000, "unit": "rpm"}
